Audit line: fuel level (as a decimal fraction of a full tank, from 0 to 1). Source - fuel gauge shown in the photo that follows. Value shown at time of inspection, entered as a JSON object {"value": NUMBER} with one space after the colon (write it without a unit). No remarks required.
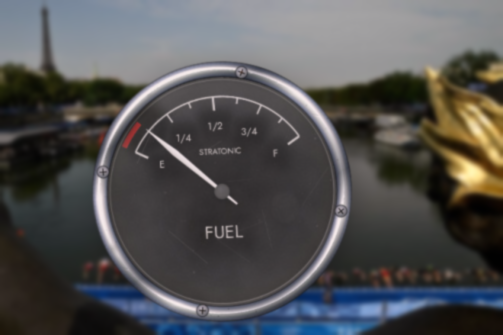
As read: {"value": 0.125}
